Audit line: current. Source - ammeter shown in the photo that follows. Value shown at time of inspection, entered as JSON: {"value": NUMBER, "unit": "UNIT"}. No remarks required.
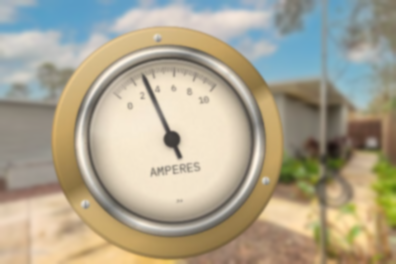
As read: {"value": 3, "unit": "A"}
